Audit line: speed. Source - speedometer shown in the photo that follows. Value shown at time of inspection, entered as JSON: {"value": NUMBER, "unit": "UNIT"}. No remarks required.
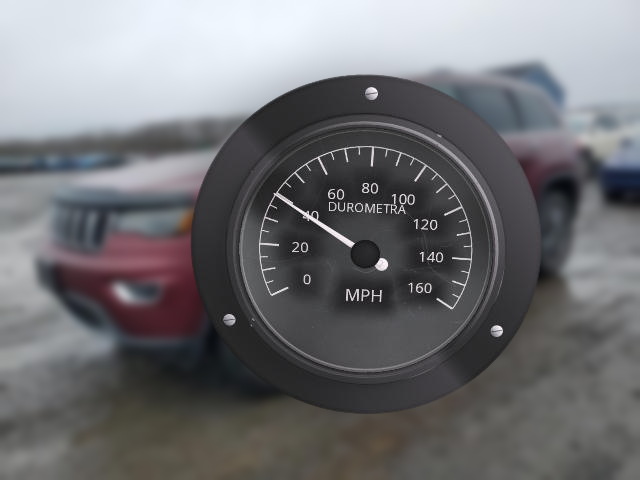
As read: {"value": 40, "unit": "mph"}
